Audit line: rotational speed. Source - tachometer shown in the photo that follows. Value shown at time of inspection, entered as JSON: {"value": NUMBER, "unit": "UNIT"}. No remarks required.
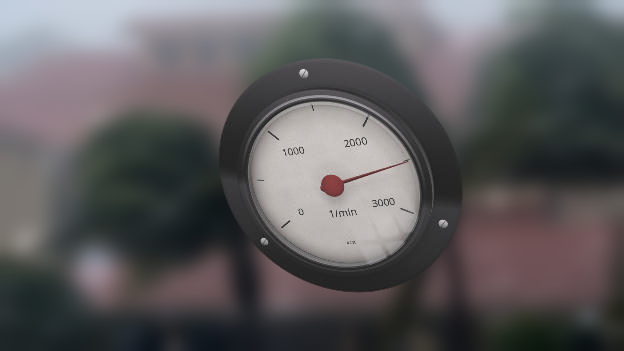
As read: {"value": 2500, "unit": "rpm"}
